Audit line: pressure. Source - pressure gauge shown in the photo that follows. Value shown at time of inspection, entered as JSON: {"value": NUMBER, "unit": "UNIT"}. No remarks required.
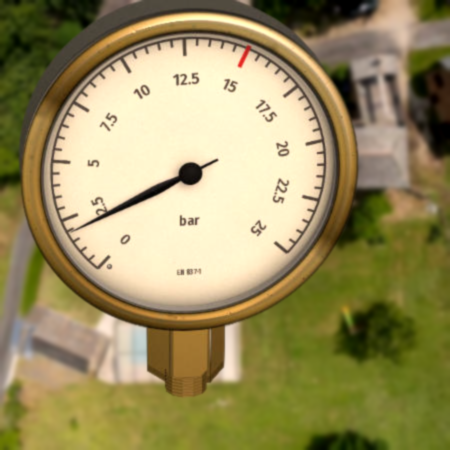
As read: {"value": 2, "unit": "bar"}
